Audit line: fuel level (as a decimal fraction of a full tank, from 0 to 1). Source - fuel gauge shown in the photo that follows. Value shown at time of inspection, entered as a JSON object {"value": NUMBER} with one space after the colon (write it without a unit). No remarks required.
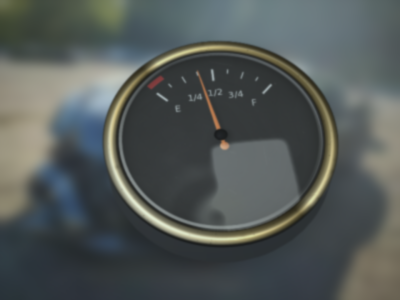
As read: {"value": 0.375}
